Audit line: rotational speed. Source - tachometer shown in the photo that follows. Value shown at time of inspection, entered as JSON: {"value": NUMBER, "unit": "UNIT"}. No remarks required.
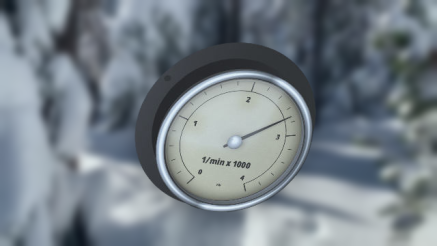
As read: {"value": 2700, "unit": "rpm"}
